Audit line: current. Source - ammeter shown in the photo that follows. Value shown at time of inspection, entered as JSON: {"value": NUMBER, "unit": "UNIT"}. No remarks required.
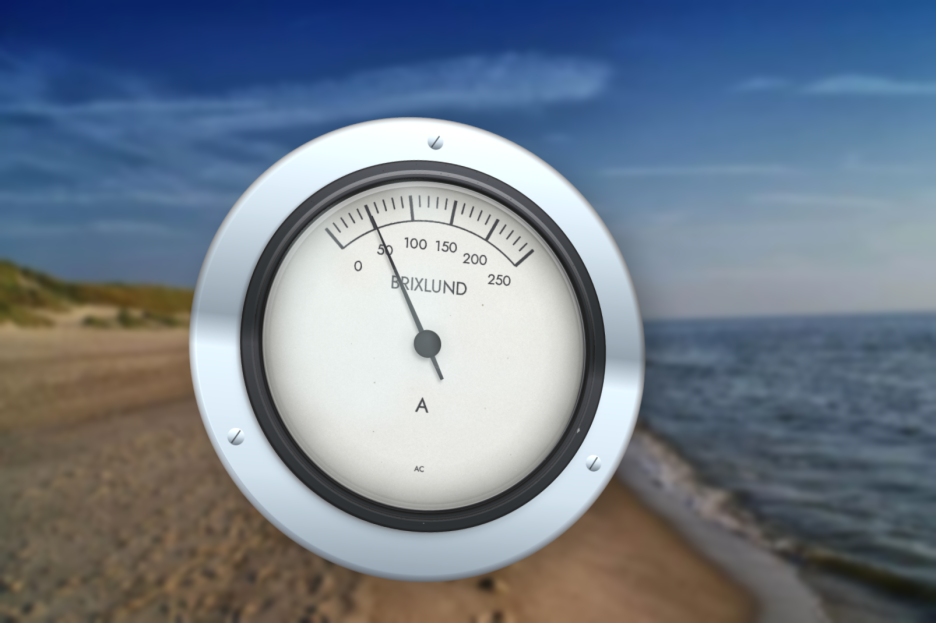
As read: {"value": 50, "unit": "A"}
